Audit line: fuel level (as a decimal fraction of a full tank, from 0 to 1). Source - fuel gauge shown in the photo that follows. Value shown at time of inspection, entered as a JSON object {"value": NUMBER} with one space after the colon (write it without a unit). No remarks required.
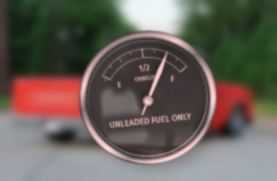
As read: {"value": 0.75}
